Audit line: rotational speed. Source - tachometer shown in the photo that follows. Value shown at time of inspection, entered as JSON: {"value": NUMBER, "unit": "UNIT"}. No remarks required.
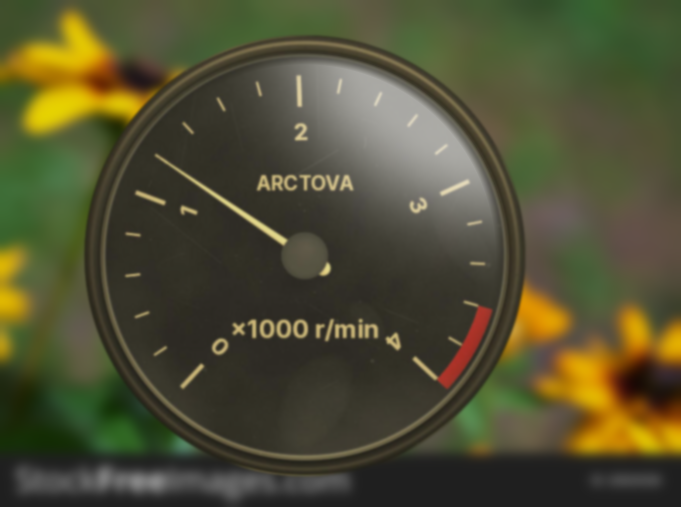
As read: {"value": 1200, "unit": "rpm"}
